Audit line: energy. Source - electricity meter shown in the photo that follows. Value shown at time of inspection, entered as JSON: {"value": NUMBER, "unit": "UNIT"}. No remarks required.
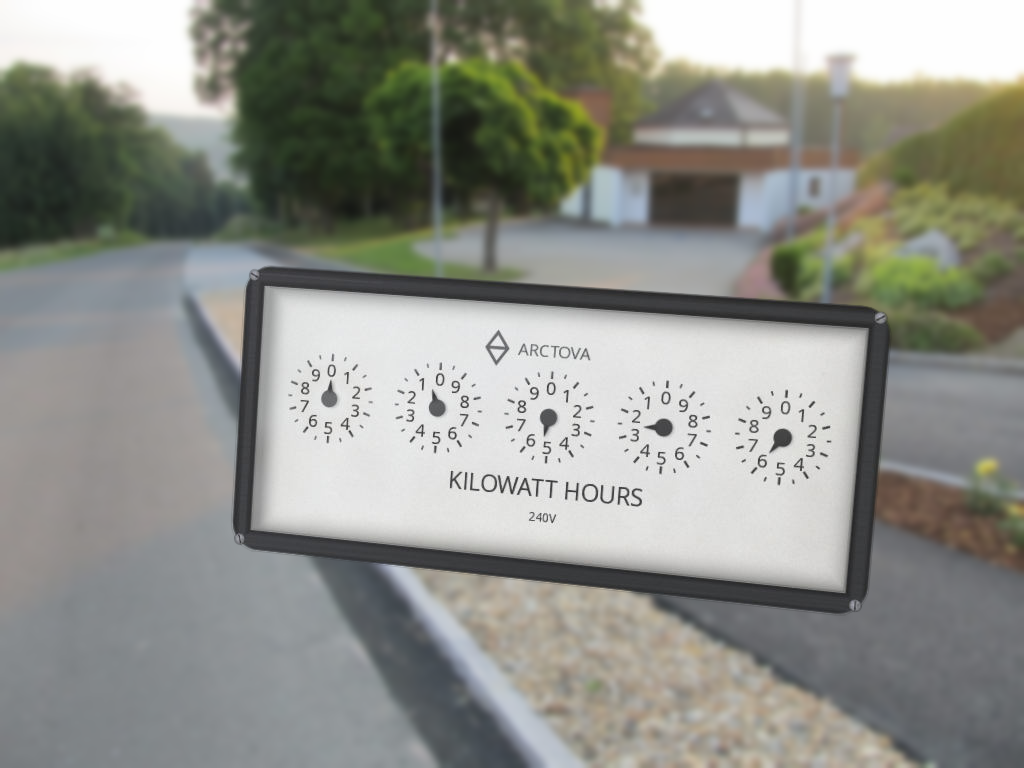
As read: {"value": 526, "unit": "kWh"}
